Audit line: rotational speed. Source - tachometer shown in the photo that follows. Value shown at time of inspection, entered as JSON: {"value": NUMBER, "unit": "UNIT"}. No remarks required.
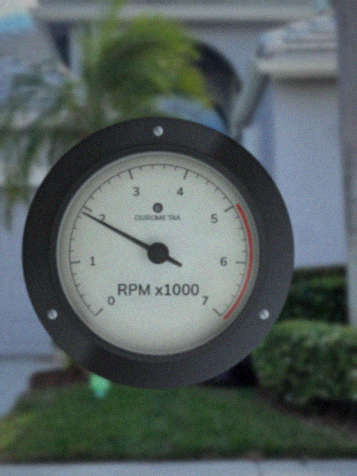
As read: {"value": 1900, "unit": "rpm"}
